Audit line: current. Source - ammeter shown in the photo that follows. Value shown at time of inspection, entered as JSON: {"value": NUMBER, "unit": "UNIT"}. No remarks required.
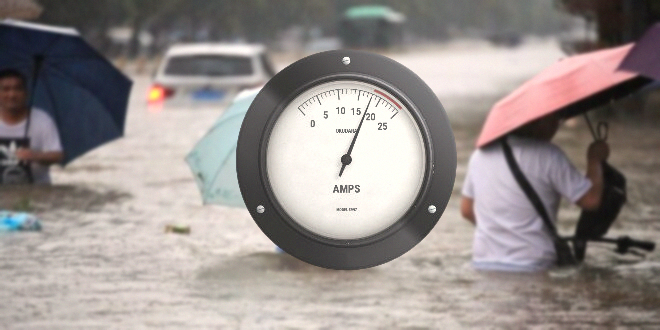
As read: {"value": 18, "unit": "A"}
